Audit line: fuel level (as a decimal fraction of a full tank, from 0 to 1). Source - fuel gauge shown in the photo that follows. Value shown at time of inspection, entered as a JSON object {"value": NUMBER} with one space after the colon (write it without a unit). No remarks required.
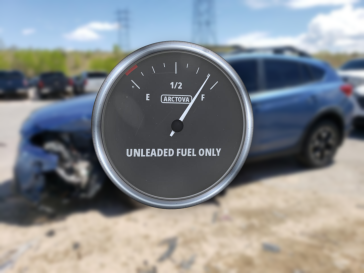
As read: {"value": 0.875}
